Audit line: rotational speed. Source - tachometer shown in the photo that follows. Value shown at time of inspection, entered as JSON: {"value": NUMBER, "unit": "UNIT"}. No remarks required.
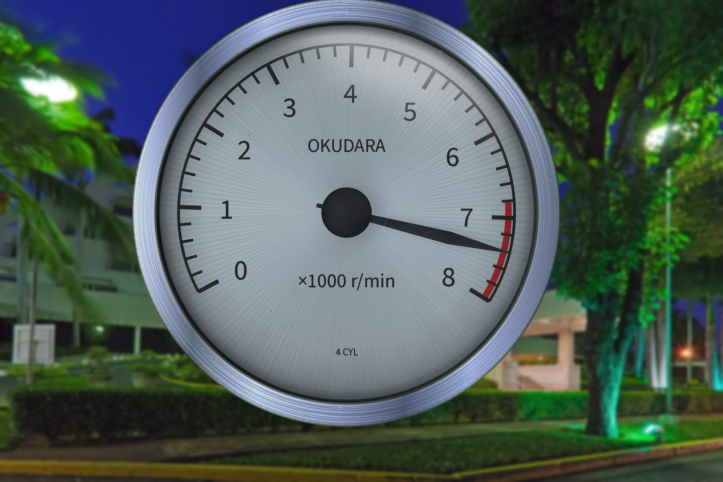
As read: {"value": 7400, "unit": "rpm"}
